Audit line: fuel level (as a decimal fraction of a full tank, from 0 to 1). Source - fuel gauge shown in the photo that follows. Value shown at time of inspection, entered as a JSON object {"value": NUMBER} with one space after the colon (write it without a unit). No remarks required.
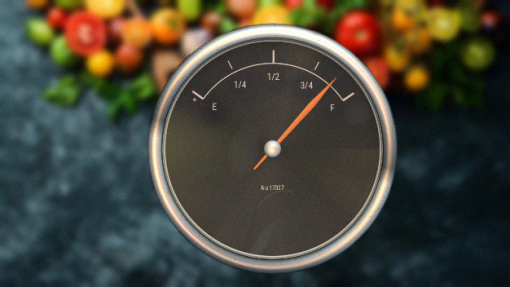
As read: {"value": 0.875}
